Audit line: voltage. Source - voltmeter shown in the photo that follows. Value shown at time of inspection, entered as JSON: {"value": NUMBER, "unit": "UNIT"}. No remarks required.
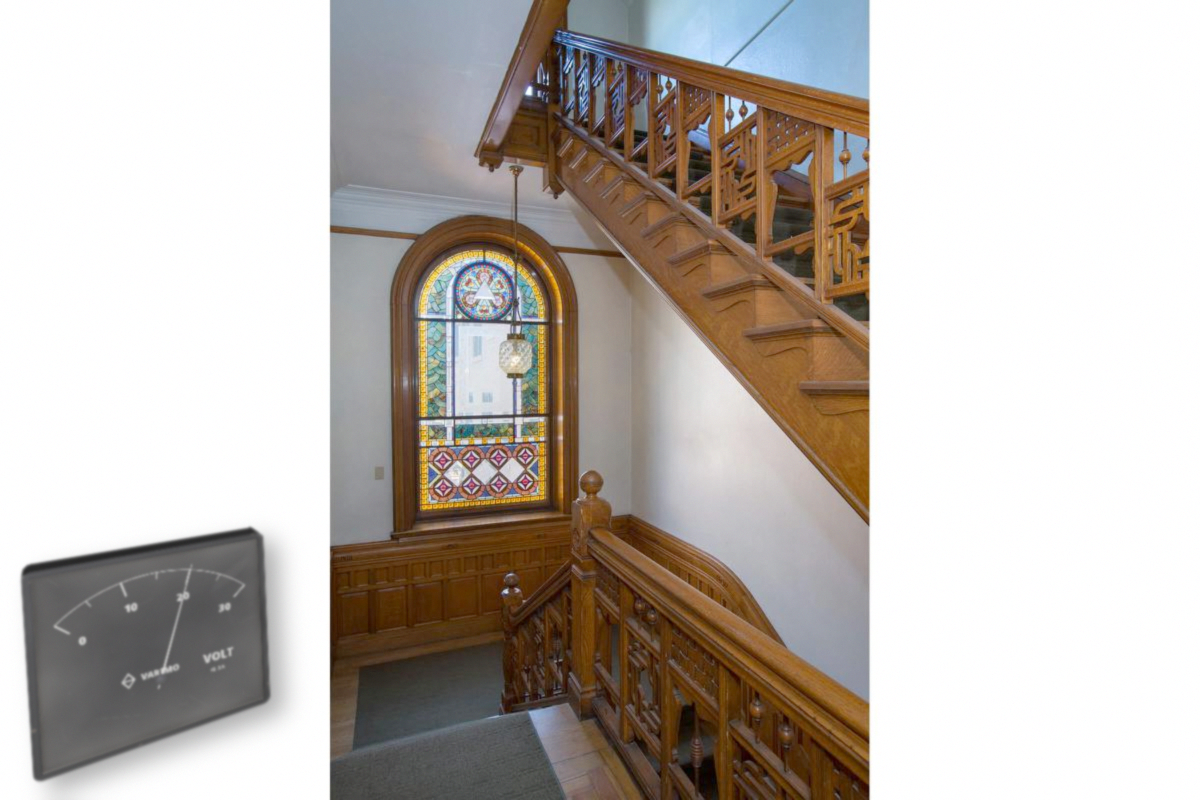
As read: {"value": 20, "unit": "V"}
